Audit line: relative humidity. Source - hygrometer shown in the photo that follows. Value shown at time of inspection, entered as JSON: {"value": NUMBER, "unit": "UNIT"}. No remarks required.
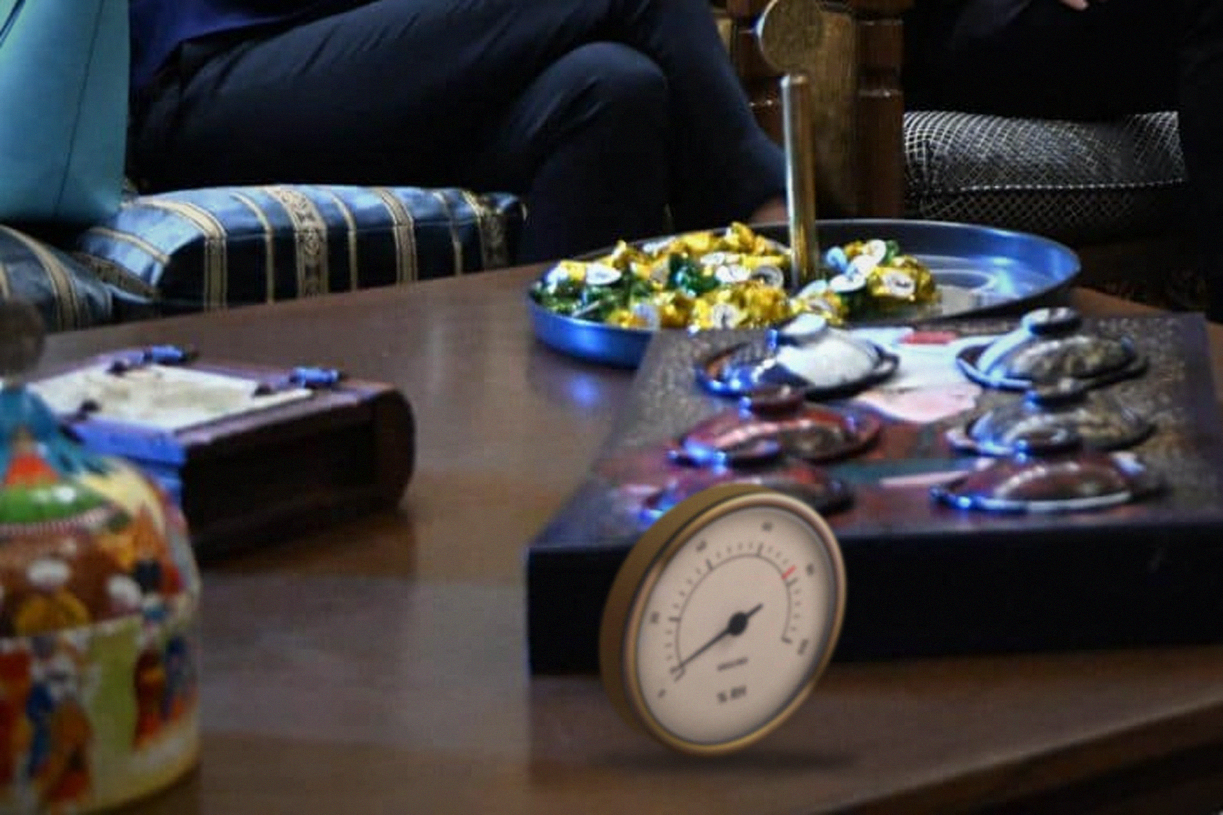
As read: {"value": 4, "unit": "%"}
